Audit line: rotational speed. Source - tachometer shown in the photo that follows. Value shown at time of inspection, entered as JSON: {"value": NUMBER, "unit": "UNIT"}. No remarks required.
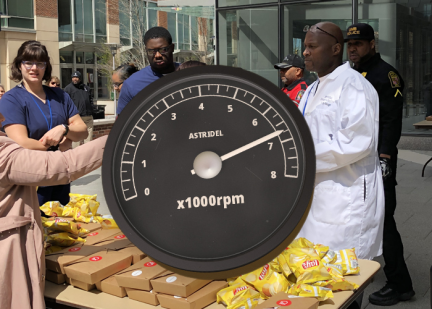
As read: {"value": 6750, "unit": "rpm"}
